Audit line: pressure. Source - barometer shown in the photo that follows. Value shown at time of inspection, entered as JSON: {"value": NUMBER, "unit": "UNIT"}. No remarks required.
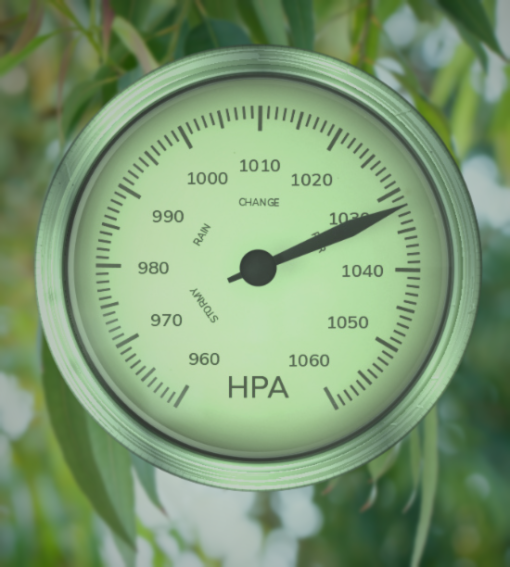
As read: {"value": 1032, "unit": "hPa"}
